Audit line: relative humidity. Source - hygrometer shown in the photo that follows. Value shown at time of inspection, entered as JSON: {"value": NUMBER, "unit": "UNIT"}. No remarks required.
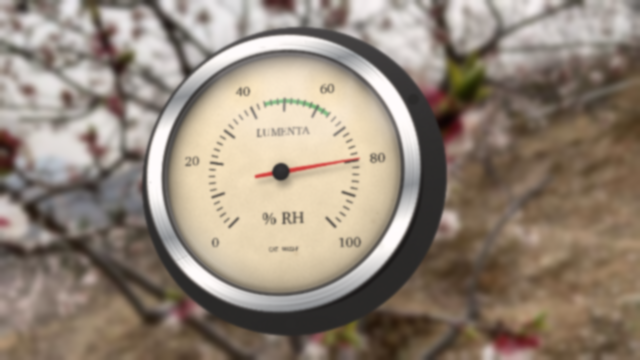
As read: {"value": 80, "unit": "%"}
